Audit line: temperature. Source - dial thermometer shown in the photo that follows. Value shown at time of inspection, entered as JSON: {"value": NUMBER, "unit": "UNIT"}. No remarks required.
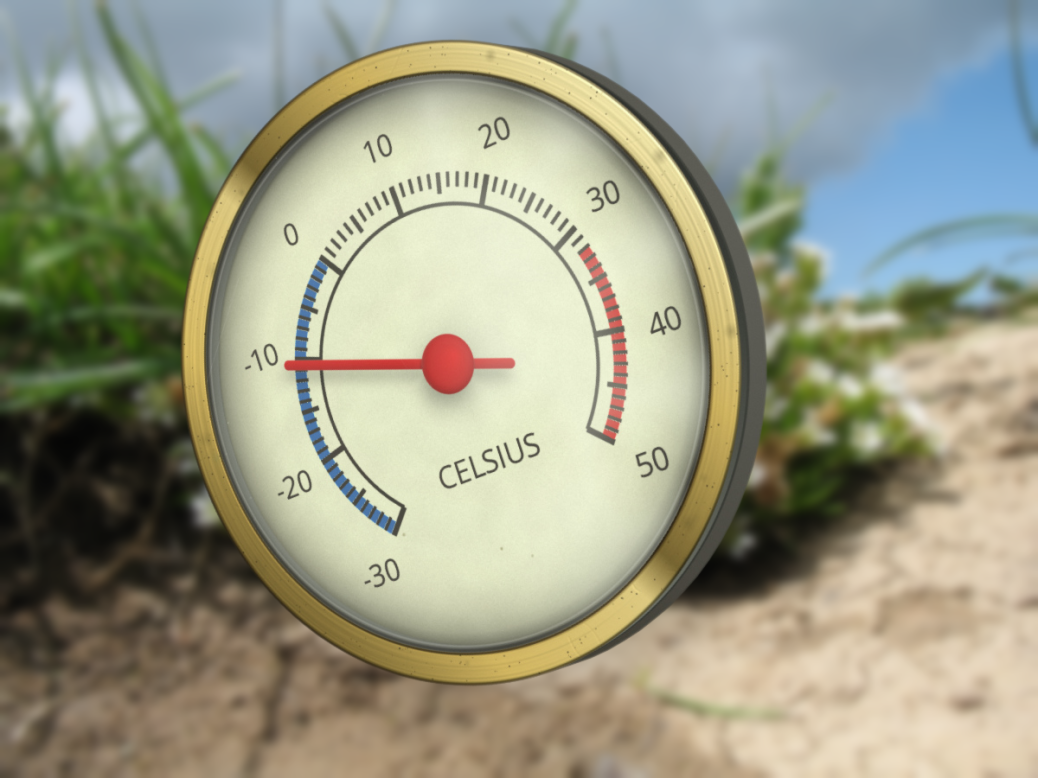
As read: {"value": -10.5, "unit": "°C"}
